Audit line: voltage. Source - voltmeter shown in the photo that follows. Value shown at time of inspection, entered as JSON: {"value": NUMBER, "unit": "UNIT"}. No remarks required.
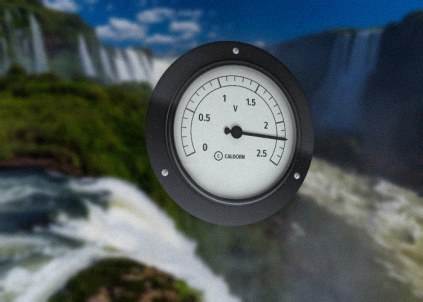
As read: {"value": 2.2, "unit": "V"}
